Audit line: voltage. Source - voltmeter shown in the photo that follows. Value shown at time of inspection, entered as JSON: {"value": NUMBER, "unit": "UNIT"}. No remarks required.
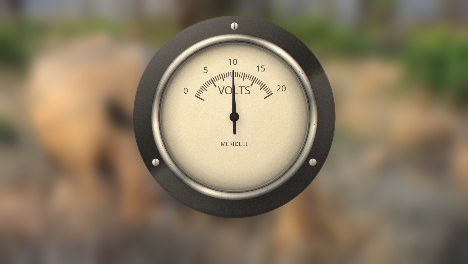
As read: {"value": 10, "unit": "V"}
